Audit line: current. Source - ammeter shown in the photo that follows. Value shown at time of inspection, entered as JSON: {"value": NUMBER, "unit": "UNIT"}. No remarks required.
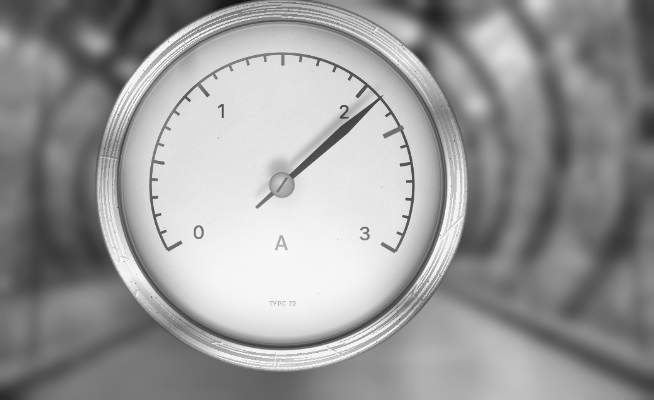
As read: {"value": 2.1, "unit": "A"}
